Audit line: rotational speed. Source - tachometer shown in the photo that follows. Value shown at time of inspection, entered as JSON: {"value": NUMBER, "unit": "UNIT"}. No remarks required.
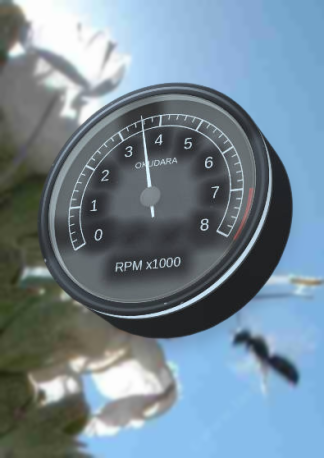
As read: {"value": 3600, "unit": "rpm"}
